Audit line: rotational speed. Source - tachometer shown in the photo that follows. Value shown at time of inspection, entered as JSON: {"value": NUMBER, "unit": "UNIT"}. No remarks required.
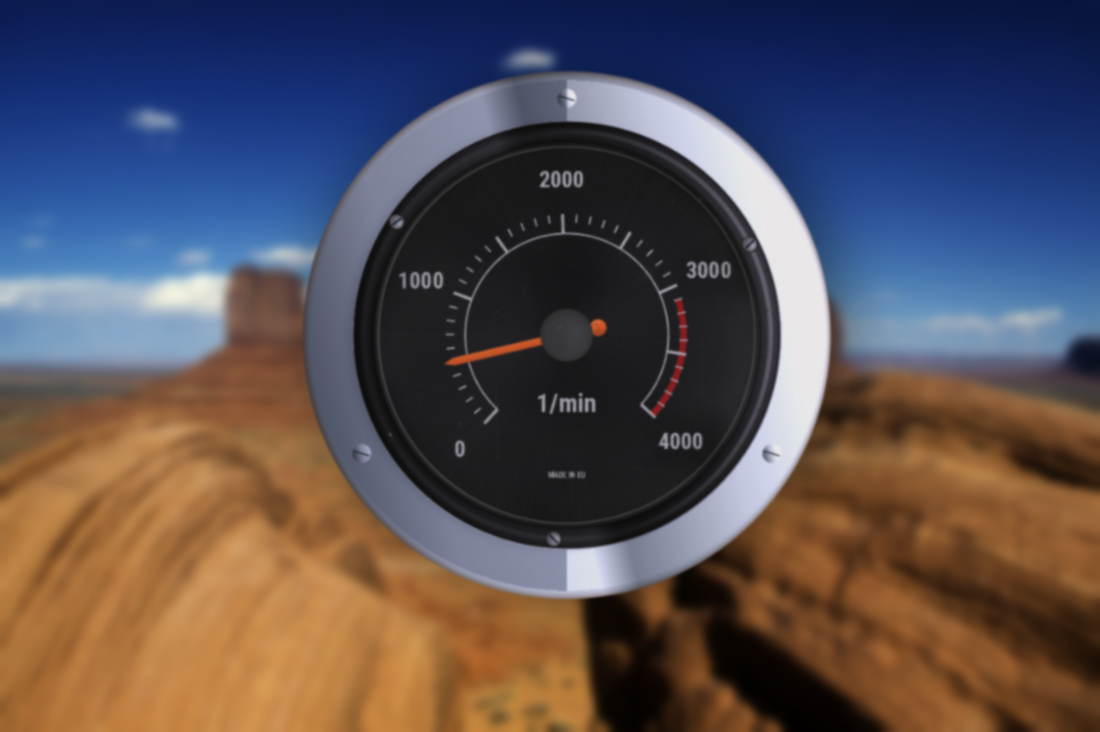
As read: {"value": 500, "unit": "rpm"}
